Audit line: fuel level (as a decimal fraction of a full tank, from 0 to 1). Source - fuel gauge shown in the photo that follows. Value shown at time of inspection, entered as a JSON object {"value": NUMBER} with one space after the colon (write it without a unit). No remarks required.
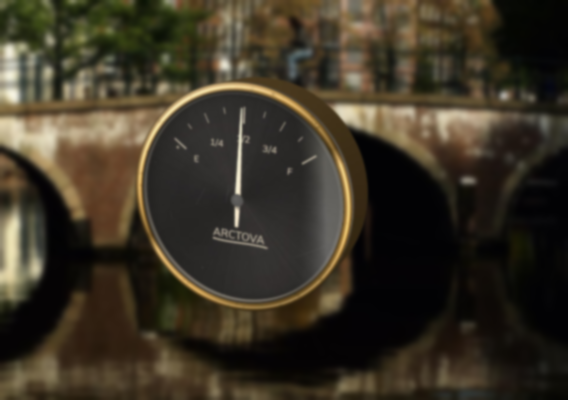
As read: {"value": 0.5}
